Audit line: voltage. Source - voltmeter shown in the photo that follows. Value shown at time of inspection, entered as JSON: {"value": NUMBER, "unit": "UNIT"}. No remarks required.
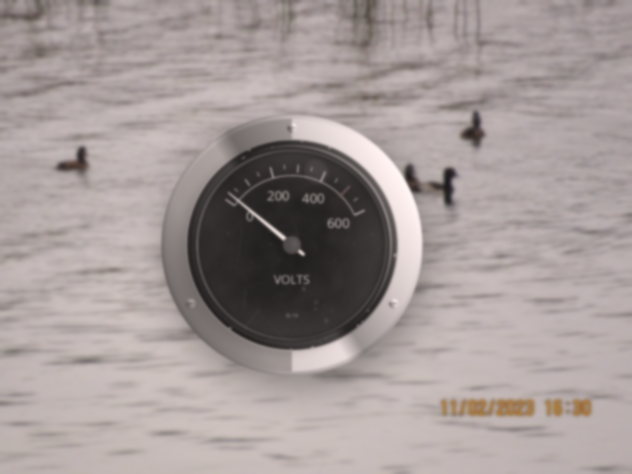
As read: {"value": 25, "unit": "V"}
